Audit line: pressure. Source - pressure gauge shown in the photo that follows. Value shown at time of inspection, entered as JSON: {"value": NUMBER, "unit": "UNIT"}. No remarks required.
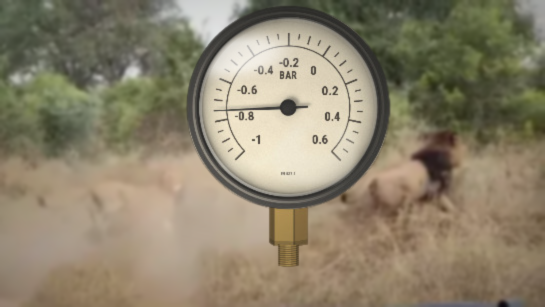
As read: {"value": -0.75, "unit": "bar"}
